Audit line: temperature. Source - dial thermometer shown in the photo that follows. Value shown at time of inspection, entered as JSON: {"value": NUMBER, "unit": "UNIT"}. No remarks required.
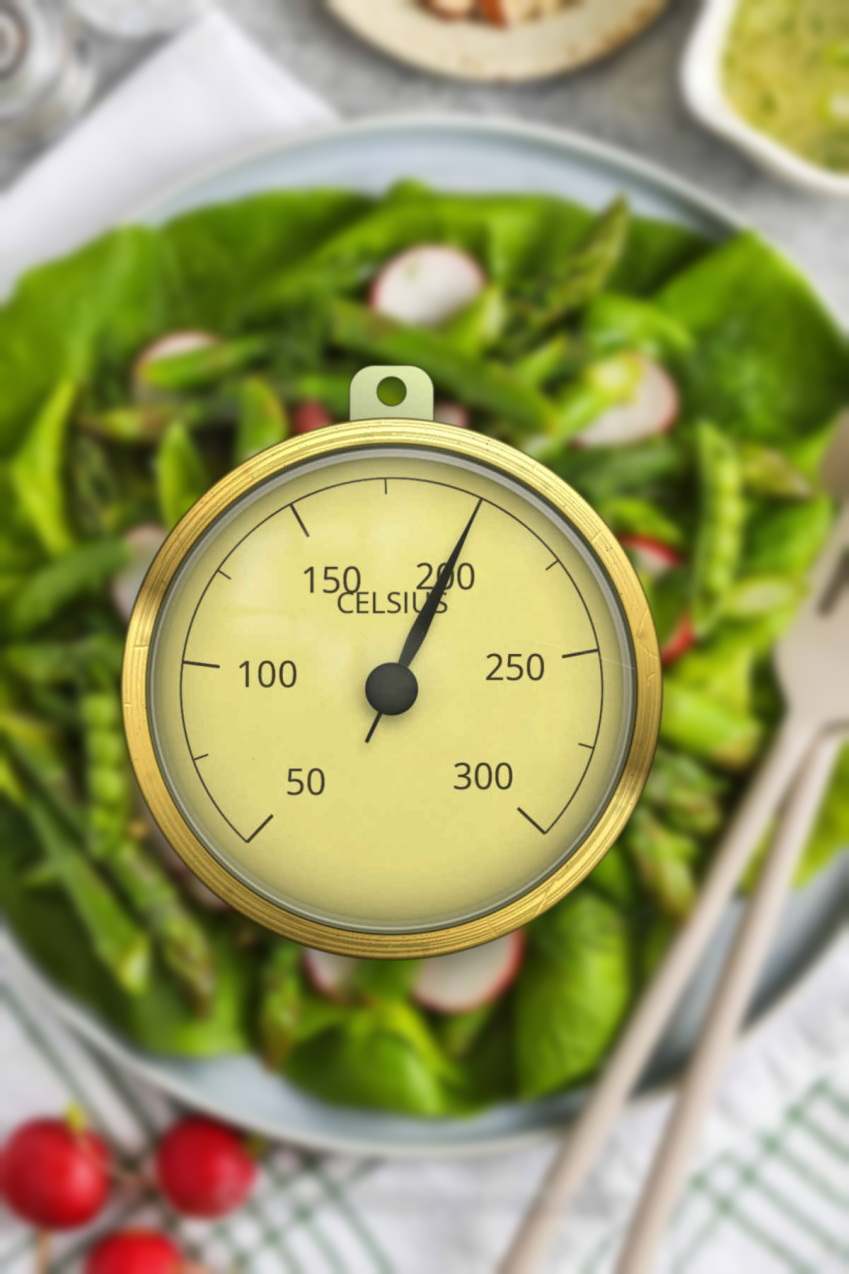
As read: {"value": 200, "unit": "°C"}
